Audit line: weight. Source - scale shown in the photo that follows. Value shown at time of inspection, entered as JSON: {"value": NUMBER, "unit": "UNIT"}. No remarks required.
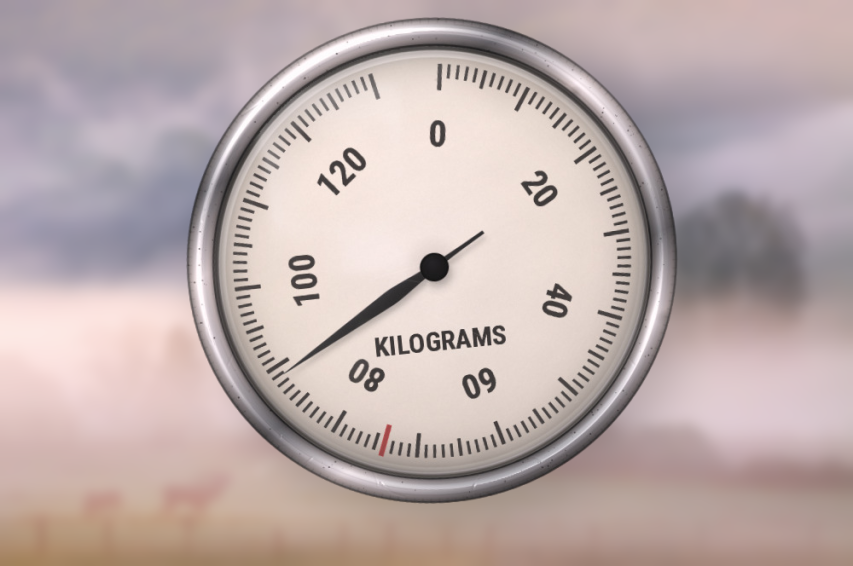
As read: {"value": 89, "unit": "kg"}
